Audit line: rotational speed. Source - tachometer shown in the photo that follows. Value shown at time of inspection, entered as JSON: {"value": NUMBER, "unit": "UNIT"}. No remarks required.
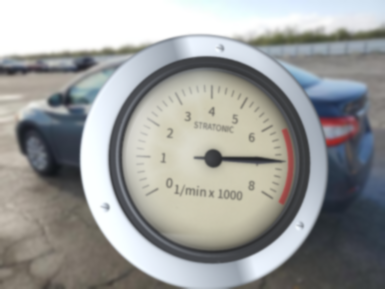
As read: {"value": 7000, "unit": "rpm"}
